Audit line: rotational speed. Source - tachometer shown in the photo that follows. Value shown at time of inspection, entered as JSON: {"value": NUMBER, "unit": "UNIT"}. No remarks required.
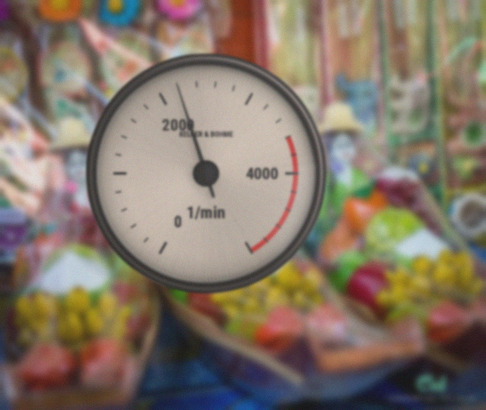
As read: {"value": 2200, "unit": "rpm"}
